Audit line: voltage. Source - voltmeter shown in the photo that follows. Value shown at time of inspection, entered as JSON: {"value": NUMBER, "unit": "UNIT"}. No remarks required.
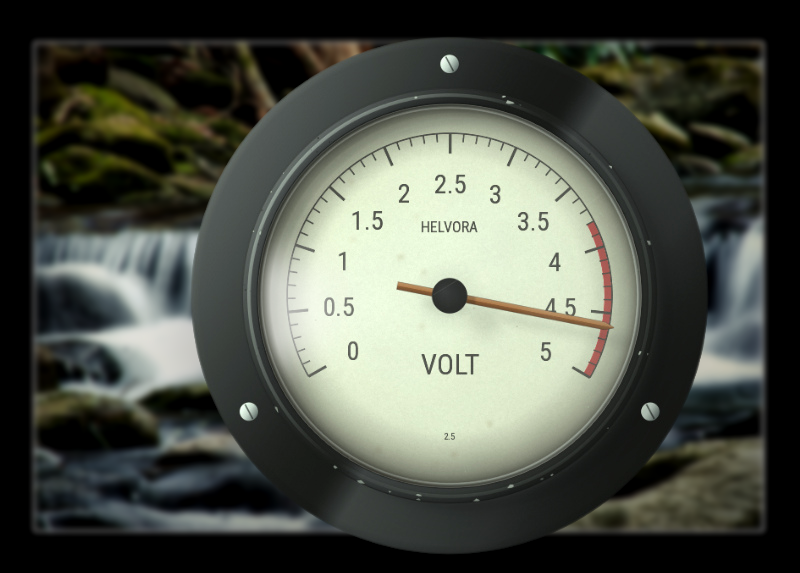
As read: {"value": 4.6, "unit": "V"}
